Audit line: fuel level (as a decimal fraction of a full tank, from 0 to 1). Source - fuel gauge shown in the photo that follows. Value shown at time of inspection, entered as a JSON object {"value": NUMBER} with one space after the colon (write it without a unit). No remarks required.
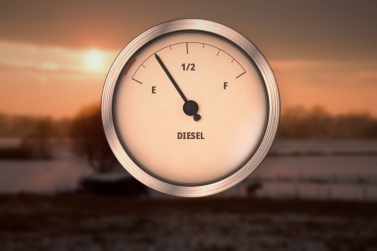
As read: {"value": 0.25}
